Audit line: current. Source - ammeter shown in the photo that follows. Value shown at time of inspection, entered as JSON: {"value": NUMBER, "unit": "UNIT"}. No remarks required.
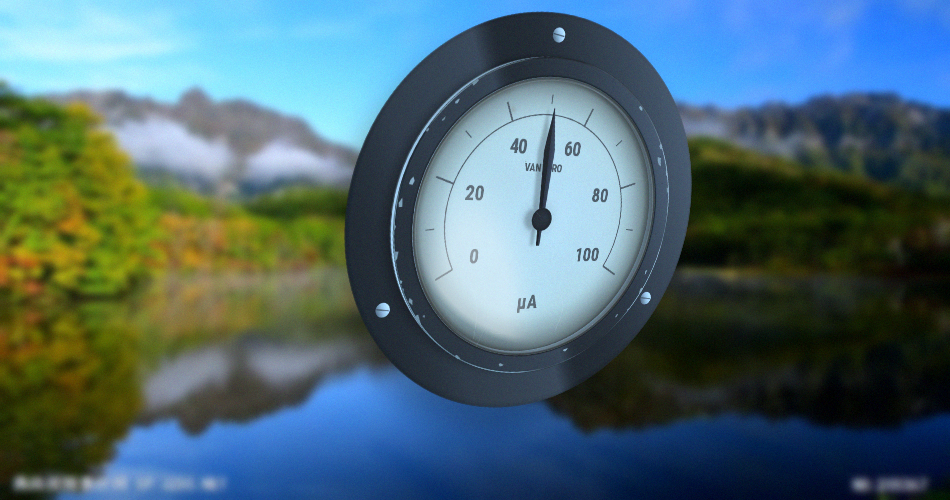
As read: {"value": 50, "unit": "µA"}
